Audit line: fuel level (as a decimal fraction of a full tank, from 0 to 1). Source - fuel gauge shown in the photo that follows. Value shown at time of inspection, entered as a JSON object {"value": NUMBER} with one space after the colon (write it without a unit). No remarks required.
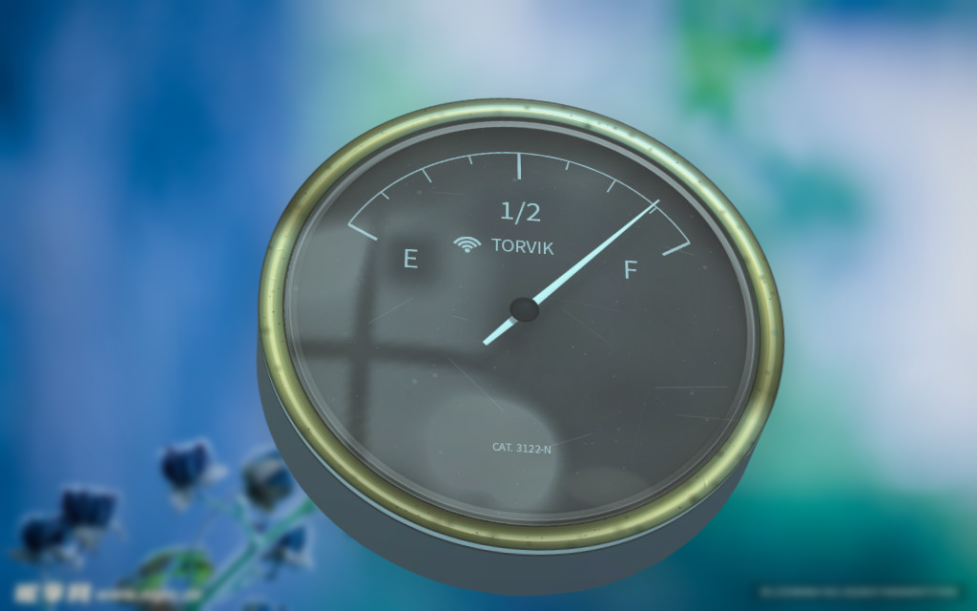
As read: {"value": 0.875}
